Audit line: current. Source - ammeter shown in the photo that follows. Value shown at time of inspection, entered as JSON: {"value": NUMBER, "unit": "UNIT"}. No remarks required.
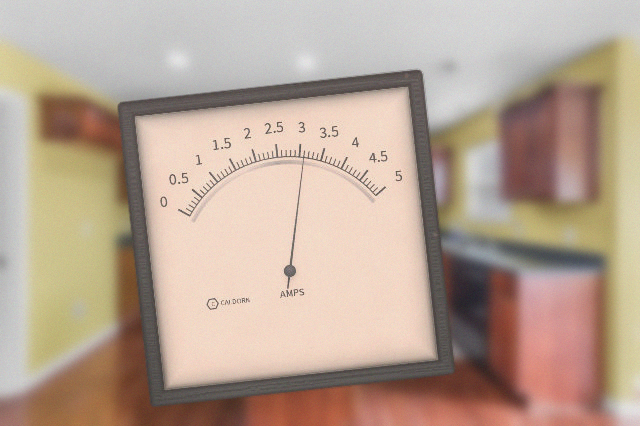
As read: {"value": 3.1, "unit": "A"}
